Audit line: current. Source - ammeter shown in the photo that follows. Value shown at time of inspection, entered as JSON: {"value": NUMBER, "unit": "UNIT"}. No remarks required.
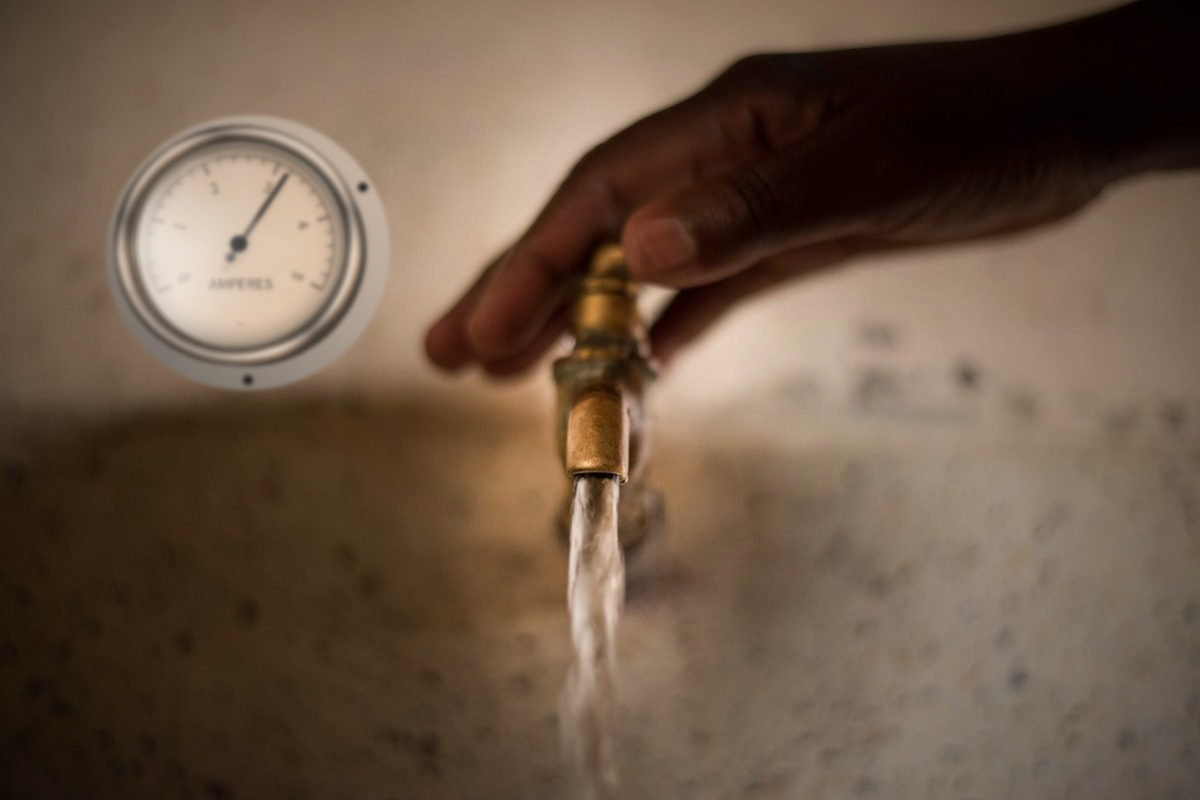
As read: {"value": 3.2, "unit": "A"}
